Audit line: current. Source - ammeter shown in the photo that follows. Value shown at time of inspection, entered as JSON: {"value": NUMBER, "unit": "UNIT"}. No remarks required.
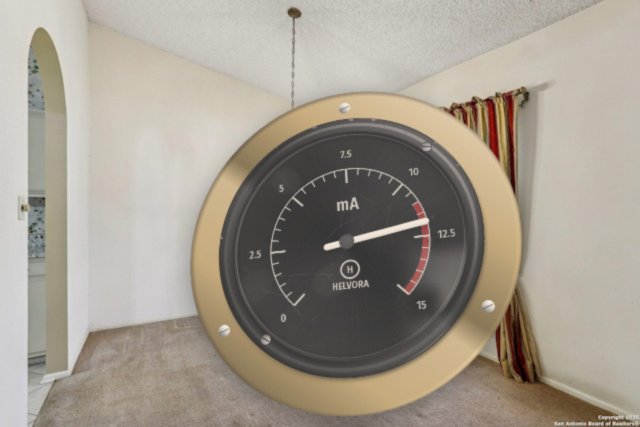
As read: {"value": 12, "unit": "mA"}
